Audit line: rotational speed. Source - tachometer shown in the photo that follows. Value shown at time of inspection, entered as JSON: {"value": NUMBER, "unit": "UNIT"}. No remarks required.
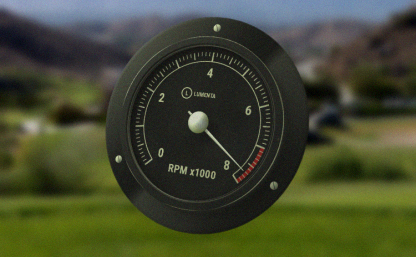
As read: {"value": 7700, "unit": "rpm"}
